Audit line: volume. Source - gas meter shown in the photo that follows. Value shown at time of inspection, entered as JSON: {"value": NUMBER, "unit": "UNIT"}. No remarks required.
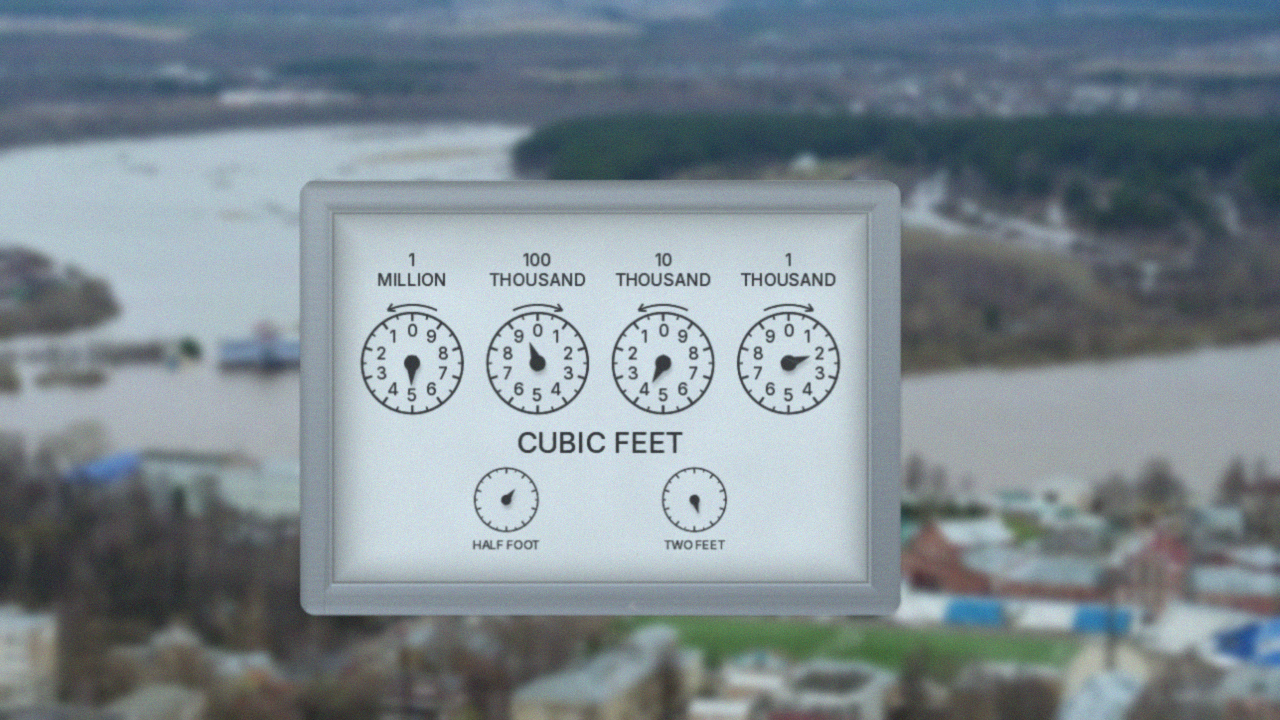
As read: {"value": 494200, "unit": "ft³"}
